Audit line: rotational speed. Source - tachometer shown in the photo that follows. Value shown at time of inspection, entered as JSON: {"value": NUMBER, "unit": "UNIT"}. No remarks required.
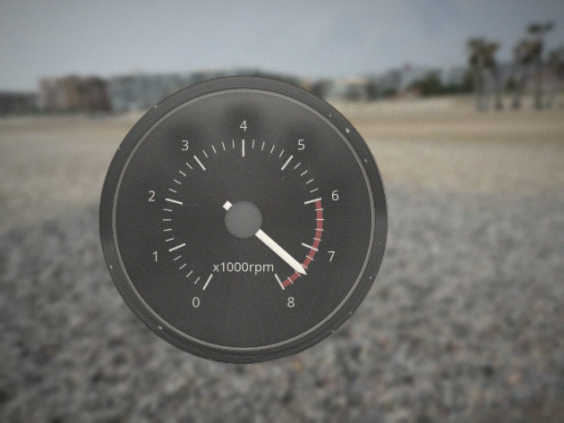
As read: {"value": 7500, "unit": "rpm"}
